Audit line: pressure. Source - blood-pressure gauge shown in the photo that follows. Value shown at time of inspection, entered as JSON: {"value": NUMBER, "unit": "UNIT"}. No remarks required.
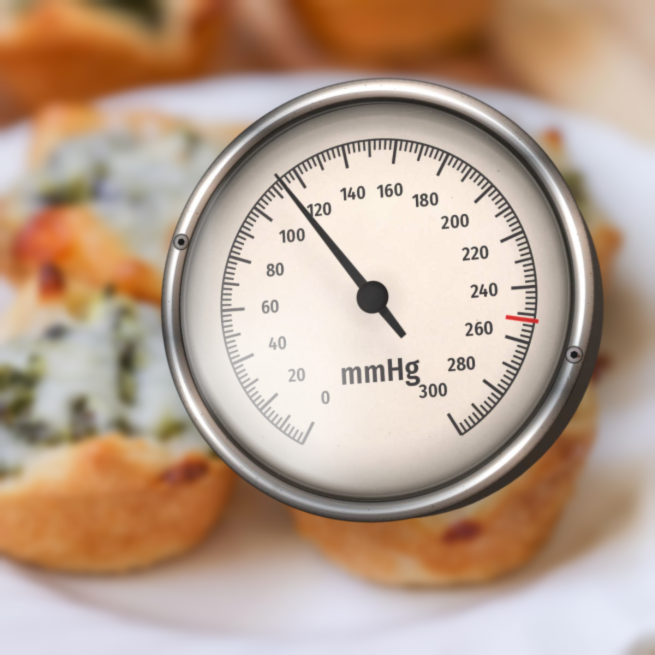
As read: {"value": 114, "unit": "mmHg"}
